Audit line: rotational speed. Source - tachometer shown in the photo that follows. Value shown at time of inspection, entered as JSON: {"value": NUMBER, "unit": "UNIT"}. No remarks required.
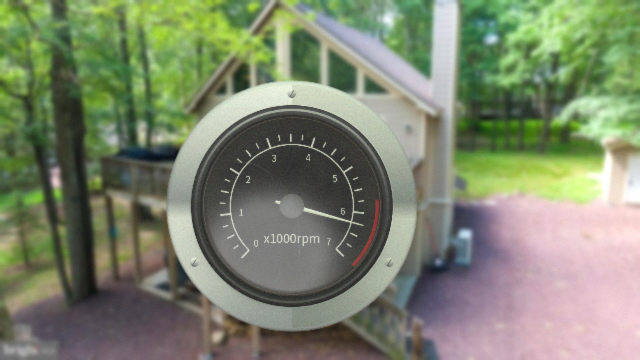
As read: {"value": 6250, "unit": "rpm"}
